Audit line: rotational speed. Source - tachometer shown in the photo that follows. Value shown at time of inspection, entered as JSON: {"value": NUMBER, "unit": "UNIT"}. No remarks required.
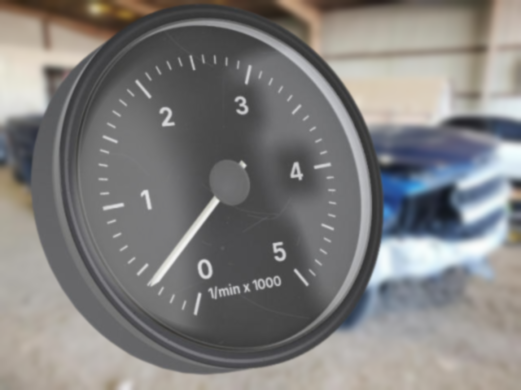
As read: {"value": 400, "unit": "rpm"}
